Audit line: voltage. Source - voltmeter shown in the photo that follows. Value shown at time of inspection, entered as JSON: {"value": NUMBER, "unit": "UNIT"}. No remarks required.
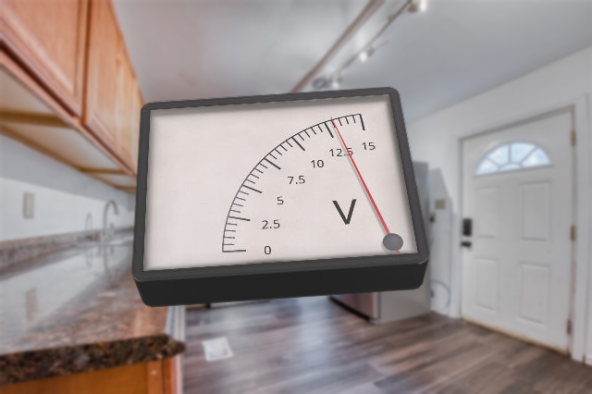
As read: {"value": 13, "unit": "V"}
